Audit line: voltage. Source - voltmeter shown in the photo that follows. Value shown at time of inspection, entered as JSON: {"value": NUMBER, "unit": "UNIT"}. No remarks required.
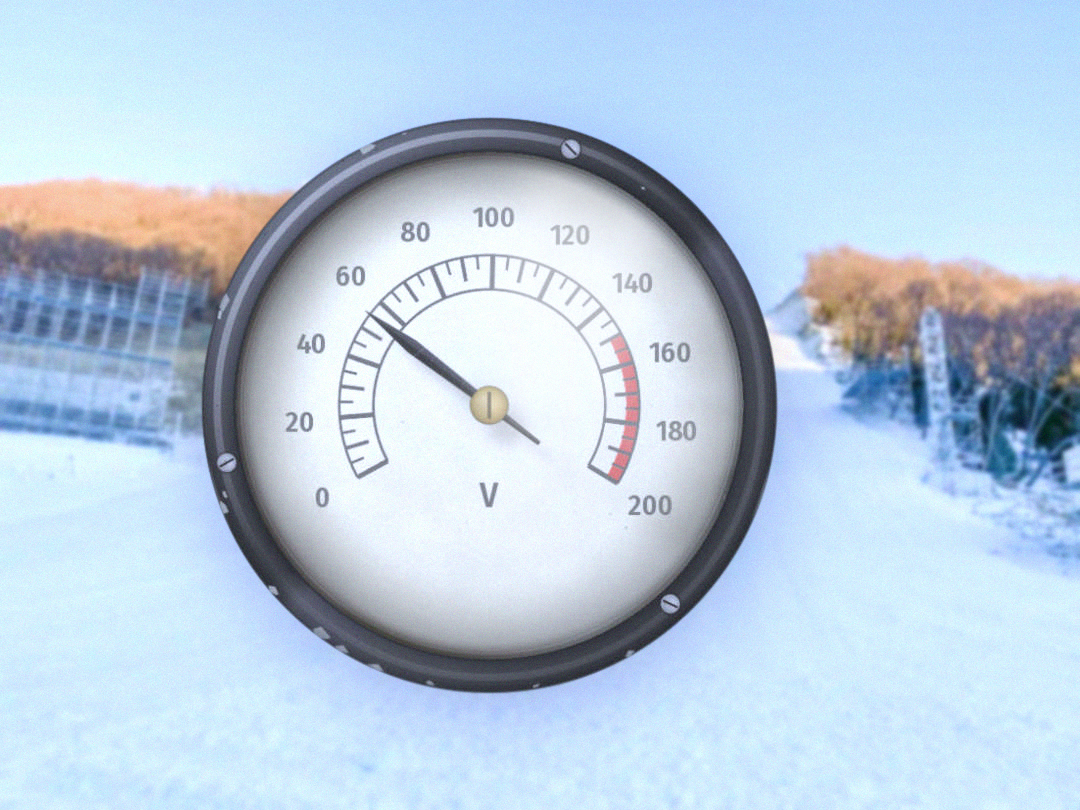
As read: {"value": 55, "unit": "V"}
